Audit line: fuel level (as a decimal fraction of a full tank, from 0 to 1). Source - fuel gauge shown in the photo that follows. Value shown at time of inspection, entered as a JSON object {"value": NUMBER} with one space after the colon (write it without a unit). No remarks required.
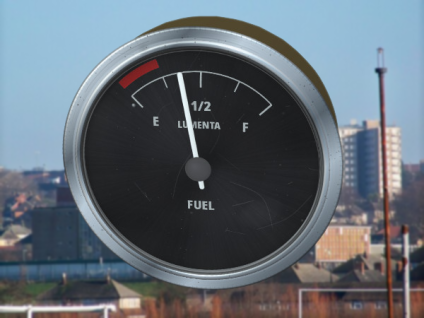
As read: {"value": 0.375}
